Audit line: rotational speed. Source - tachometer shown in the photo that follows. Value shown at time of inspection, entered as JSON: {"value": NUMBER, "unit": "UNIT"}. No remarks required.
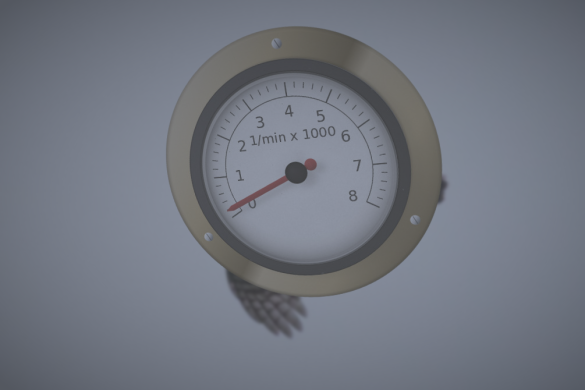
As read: {"value": 200, "unit": "rpm"}
